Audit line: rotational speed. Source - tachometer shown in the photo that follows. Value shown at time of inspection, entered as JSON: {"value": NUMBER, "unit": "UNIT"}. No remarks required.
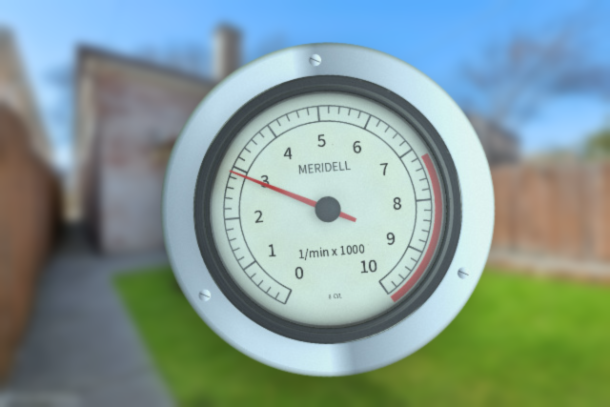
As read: {"value": 2900, "unit": "rpm"}
